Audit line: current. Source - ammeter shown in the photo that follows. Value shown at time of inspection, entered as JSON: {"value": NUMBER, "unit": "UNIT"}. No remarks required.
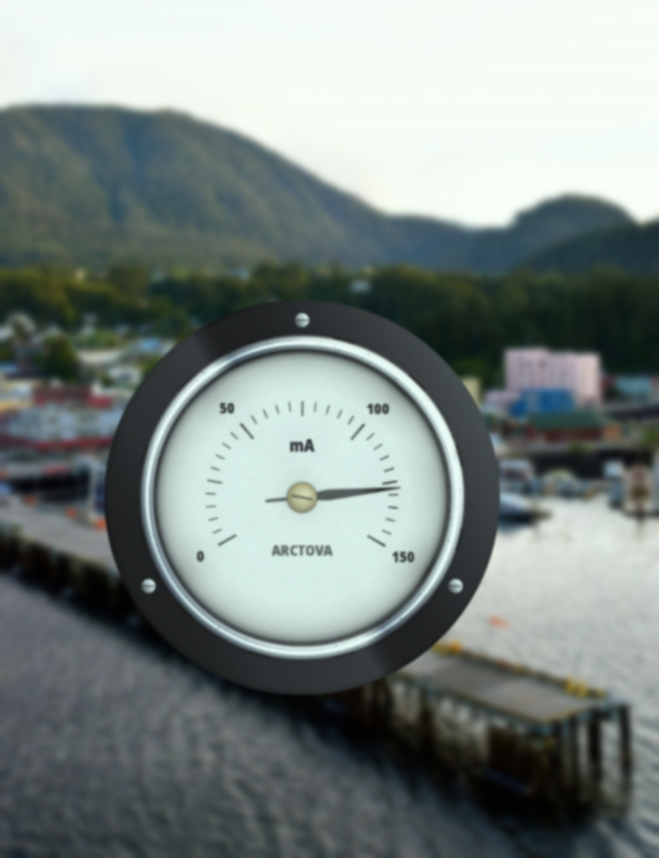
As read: {"value": 127.5, "unit": "mA"}
